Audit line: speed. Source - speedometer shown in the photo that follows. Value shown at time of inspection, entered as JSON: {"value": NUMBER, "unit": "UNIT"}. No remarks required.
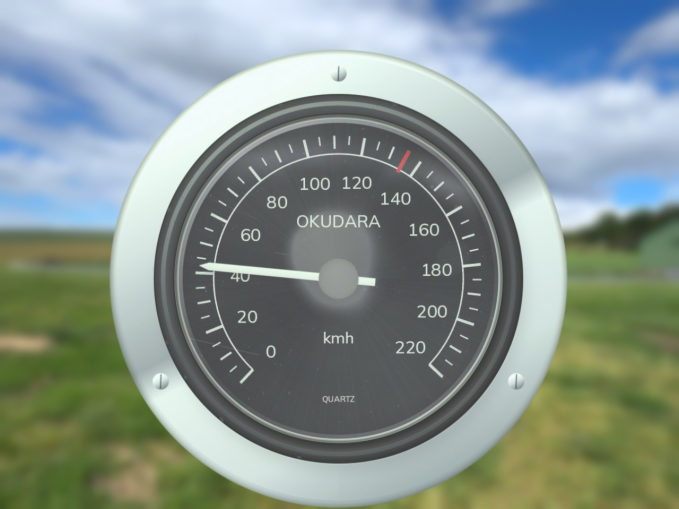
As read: {"value": 42.5, "unit": "km/h"}
